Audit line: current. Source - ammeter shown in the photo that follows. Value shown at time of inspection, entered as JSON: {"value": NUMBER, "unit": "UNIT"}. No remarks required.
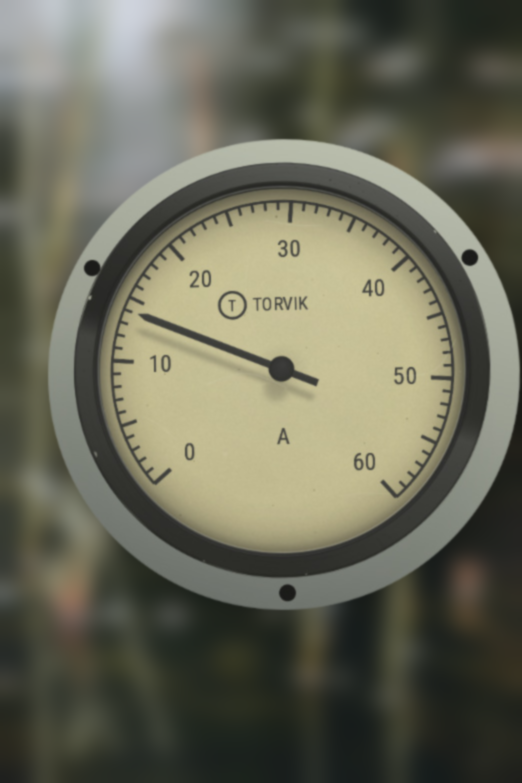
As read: {"value": 14, "unit": "A"}
